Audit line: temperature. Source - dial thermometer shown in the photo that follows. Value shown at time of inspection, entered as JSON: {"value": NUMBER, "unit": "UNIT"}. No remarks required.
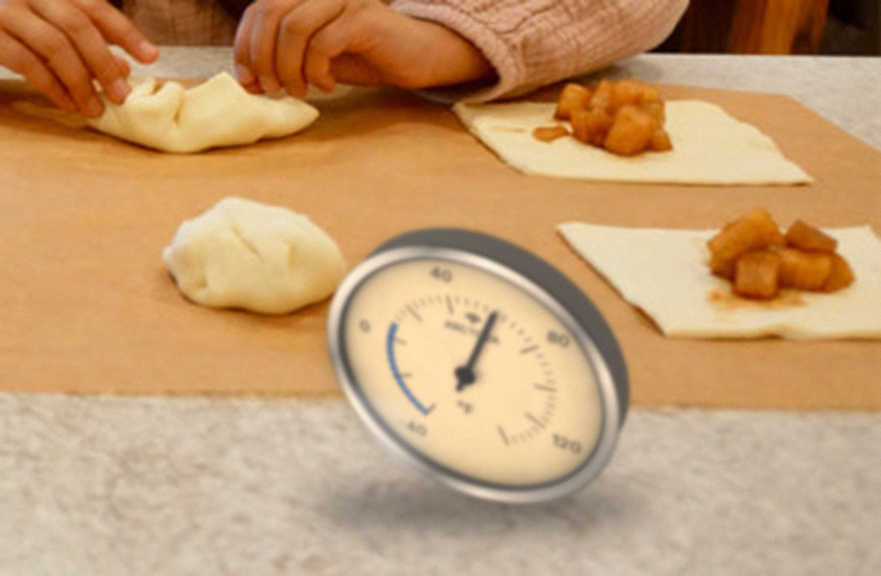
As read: {"value": 60, "unit": "°F"}
